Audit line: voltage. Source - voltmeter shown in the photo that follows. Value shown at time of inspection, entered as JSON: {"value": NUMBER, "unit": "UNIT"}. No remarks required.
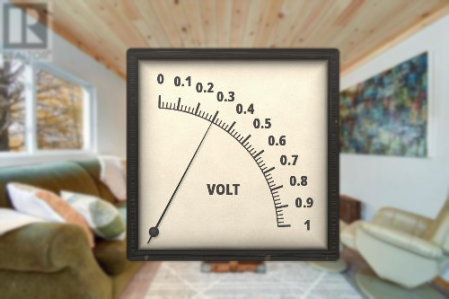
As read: {"value": 0.3, "unit": "V"}
